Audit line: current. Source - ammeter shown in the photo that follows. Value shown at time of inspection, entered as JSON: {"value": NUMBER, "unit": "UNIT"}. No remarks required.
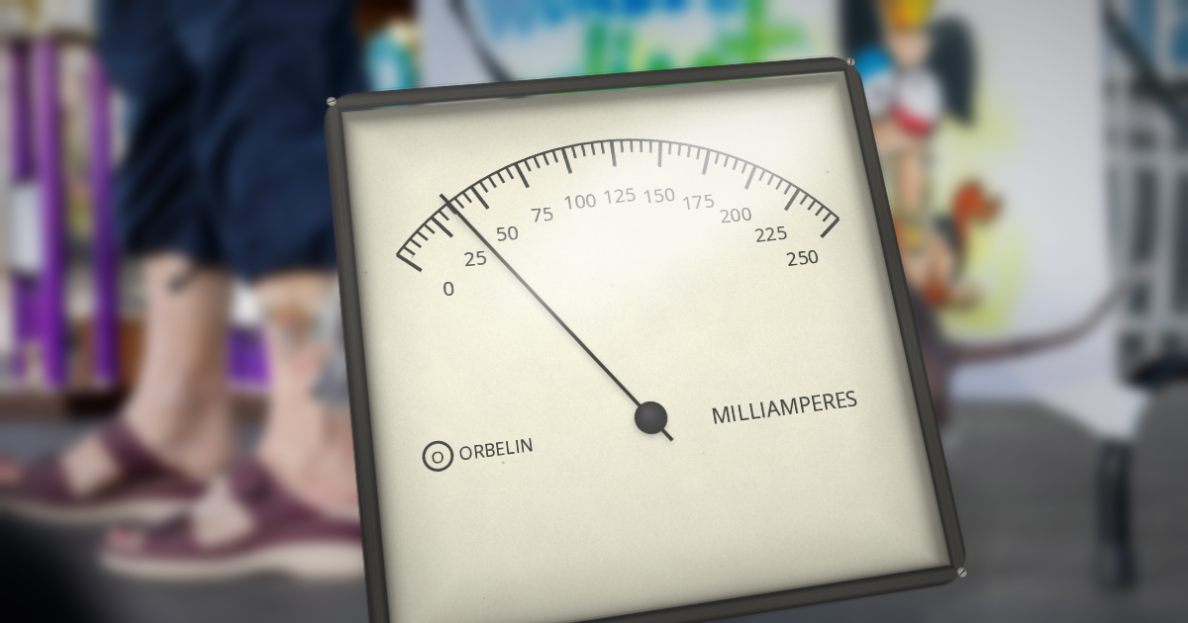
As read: {"value": 35, "unit": "mA"}
